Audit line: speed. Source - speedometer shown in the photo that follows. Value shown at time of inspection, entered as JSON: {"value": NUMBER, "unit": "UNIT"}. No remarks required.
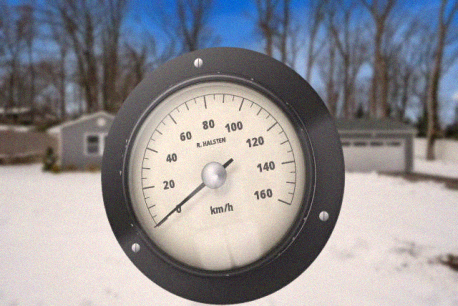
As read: {"value": 0, "unit": "km/h"}
